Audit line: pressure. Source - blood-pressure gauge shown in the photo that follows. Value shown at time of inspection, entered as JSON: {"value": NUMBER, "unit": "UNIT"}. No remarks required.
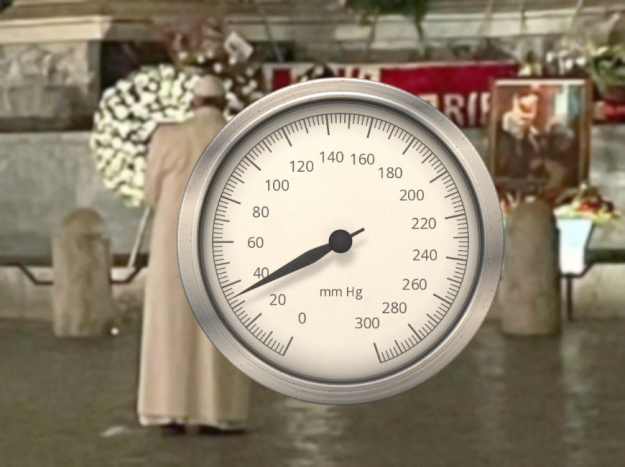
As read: {"value": 34, "unit": "mmHg"}
